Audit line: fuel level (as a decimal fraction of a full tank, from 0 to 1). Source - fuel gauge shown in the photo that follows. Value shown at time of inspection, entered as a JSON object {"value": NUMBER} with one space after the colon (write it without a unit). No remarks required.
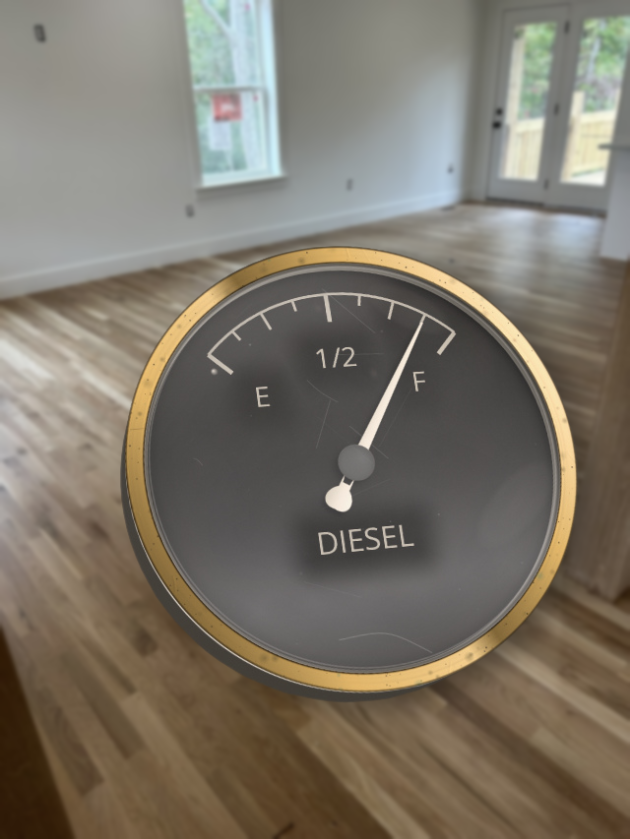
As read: {"value": 0.875}
